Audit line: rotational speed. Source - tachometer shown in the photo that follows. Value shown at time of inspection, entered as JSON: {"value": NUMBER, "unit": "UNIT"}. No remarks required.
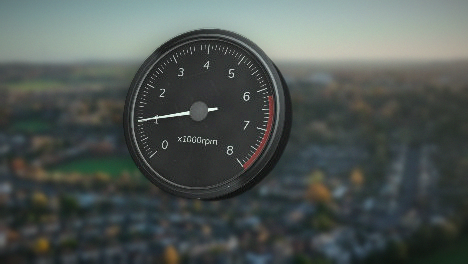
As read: {"value": 1000, "unit": "rpm"}
